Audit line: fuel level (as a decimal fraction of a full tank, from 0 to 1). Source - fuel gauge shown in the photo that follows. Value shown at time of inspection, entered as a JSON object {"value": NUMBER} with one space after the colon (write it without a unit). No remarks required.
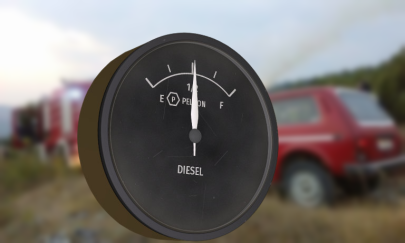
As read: {"value": 0.5}
